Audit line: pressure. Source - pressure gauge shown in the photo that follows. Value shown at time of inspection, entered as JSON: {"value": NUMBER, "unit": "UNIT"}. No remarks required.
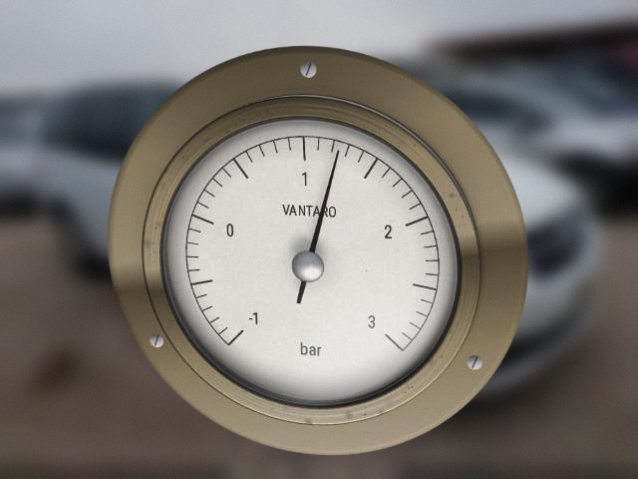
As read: {"value": 1.25, "unit": "bar"}
